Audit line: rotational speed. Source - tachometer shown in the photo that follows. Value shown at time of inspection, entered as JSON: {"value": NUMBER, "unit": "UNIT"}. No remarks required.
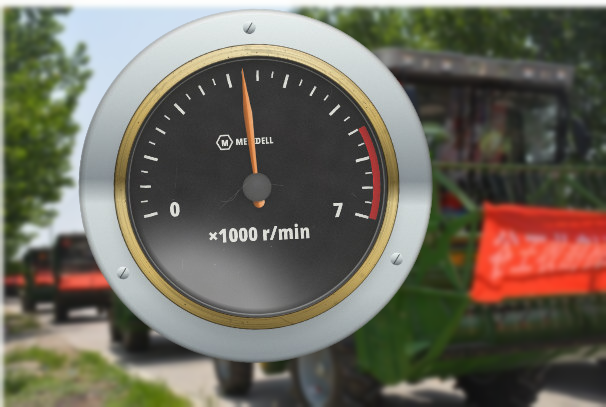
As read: {"value": 3250, "unit": "rpm"}
